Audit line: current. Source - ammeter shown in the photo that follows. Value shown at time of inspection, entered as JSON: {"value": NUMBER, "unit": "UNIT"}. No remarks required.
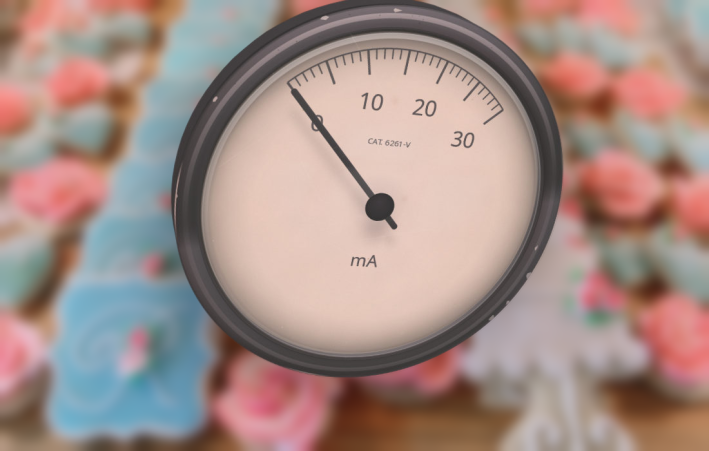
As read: {"value": 0, "unit": "mA"}
